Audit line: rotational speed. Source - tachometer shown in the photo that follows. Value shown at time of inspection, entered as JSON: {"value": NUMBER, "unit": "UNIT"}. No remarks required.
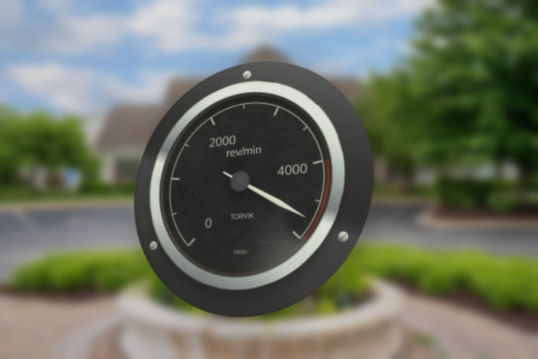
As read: {"value": 4750, "unit": "rpm"}
